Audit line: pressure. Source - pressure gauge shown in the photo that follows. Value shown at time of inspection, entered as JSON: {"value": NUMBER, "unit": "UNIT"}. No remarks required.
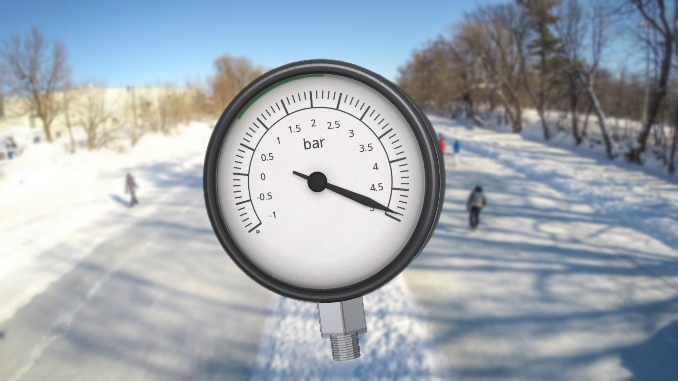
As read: {"value": 4.9, "unit": "bar"}
